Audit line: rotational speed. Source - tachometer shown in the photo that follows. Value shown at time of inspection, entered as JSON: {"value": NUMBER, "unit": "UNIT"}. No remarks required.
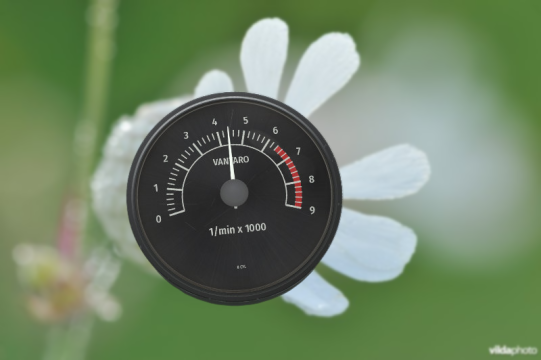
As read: {"value": 4400, "unit": "rpm"}
